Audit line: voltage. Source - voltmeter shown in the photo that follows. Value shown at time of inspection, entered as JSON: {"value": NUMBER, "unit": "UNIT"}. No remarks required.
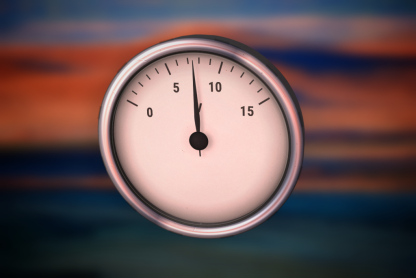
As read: {"value": 7.5, "unit": "V"}
